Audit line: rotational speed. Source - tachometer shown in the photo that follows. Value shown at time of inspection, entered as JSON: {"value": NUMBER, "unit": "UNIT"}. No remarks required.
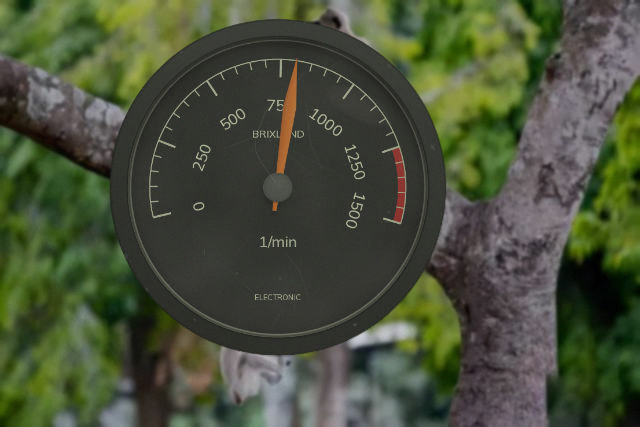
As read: {"value": 800, "unit": "rpm"}
